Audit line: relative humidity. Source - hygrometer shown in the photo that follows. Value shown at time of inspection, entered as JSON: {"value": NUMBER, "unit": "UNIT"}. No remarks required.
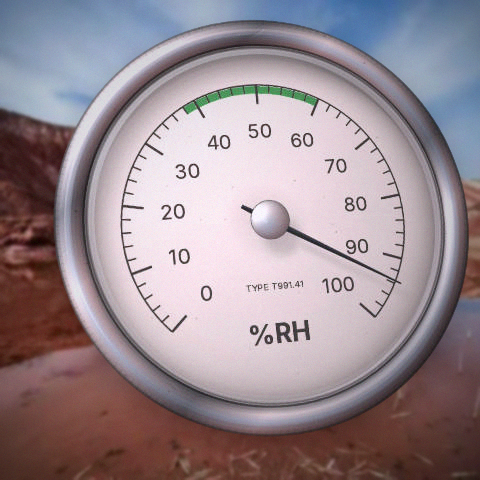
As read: {"value": 94, "unit": "%"}
